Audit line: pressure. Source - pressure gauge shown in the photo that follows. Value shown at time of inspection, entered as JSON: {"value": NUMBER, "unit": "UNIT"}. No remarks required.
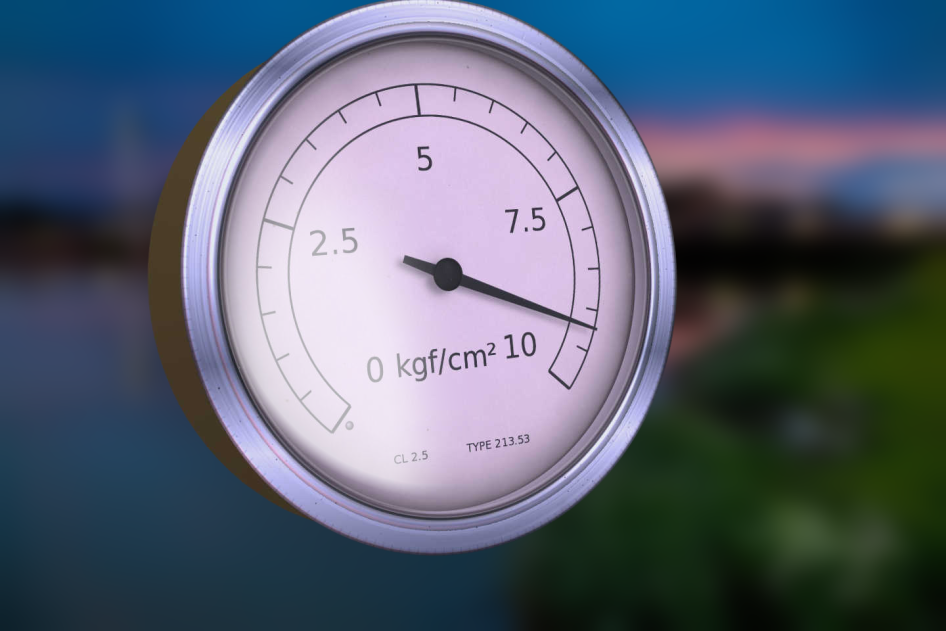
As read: {"value": 9.25, "unit": "kg/cm²"}
